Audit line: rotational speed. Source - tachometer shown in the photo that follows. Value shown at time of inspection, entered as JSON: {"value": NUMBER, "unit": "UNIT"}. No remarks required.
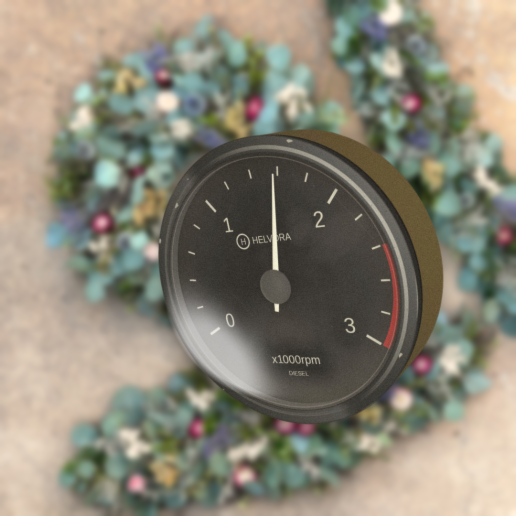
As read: {"value": 1600, "unit": "rpm"}
